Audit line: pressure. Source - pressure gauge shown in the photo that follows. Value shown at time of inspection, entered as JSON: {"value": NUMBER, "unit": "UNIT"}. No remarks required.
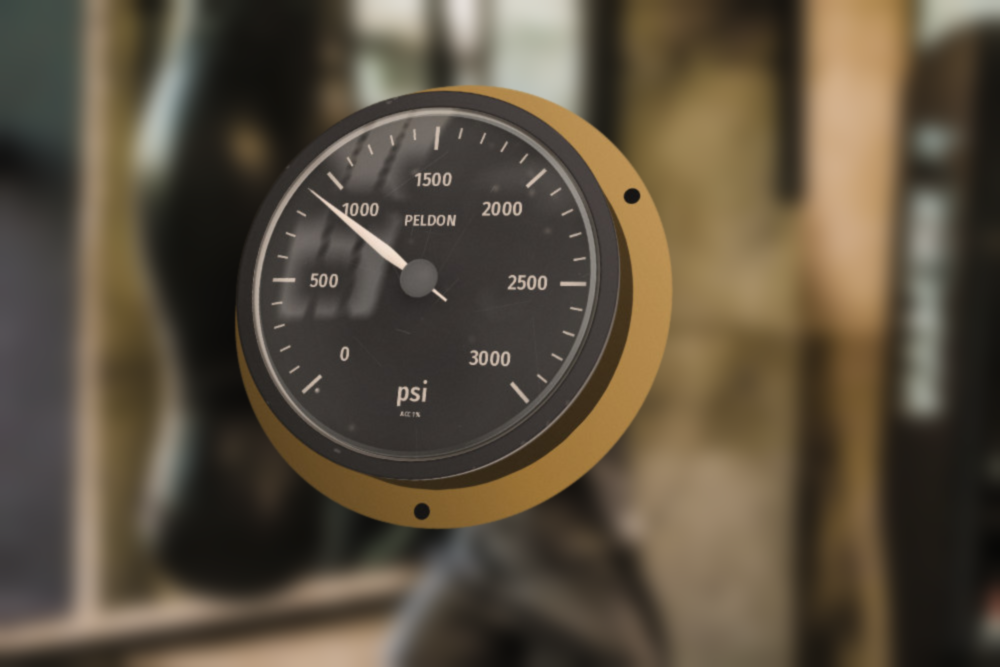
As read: {"value": 900, "unit": "psi"}
